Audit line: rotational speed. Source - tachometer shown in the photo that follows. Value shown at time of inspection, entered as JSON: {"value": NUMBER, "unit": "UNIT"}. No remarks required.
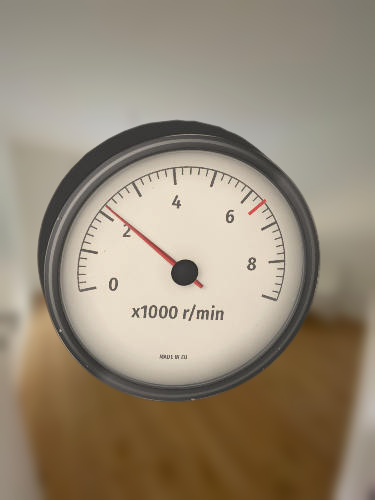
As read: {"value": 2200, "unit": "rpm"}
